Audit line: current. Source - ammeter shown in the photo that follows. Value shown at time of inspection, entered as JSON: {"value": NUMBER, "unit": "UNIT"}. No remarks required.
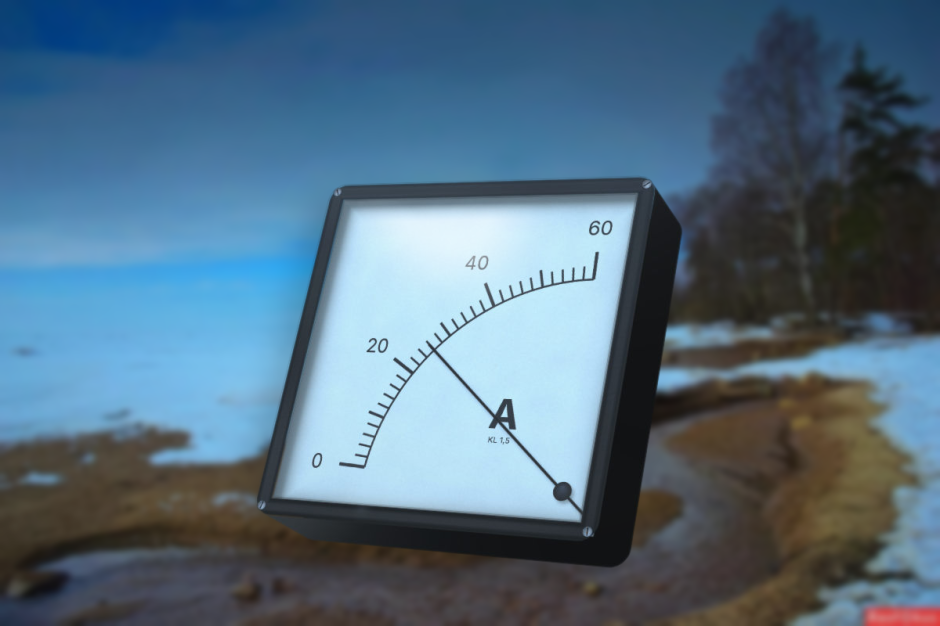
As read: {"value": 26, "unit": "A"}
